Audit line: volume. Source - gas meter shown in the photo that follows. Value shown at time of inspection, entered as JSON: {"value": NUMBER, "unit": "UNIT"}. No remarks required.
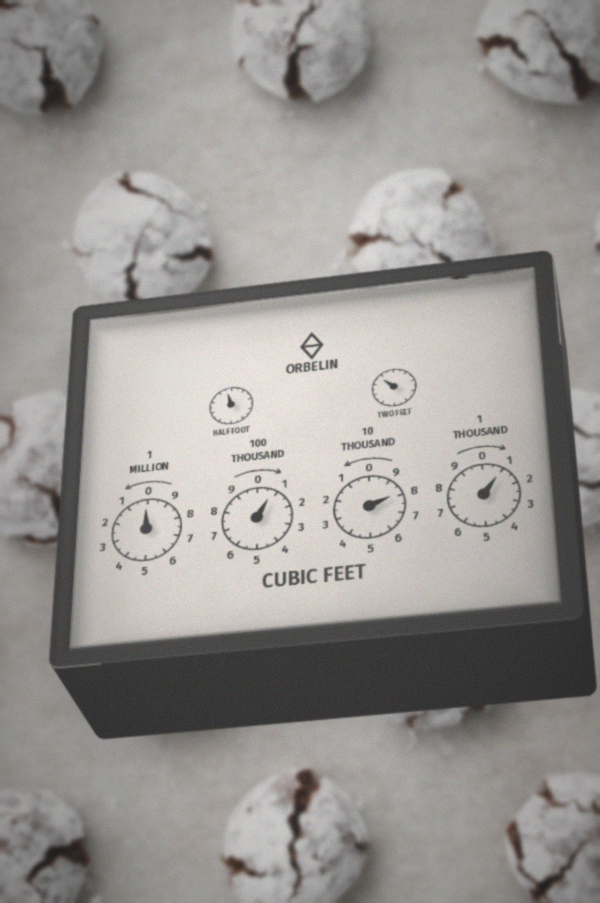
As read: {"value": 8100, "unit": "ft³"}
